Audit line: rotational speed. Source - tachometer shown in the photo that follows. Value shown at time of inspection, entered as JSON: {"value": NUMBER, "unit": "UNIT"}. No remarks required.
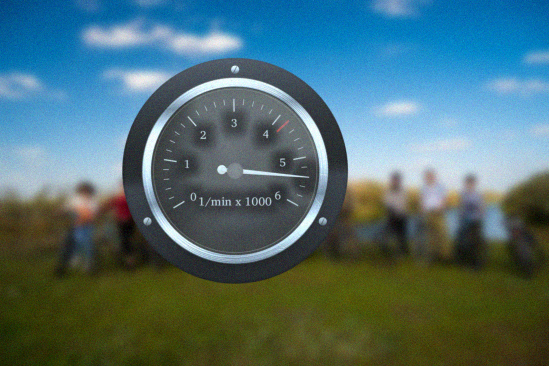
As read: {"value": 5400, "unit": "rpm"}
